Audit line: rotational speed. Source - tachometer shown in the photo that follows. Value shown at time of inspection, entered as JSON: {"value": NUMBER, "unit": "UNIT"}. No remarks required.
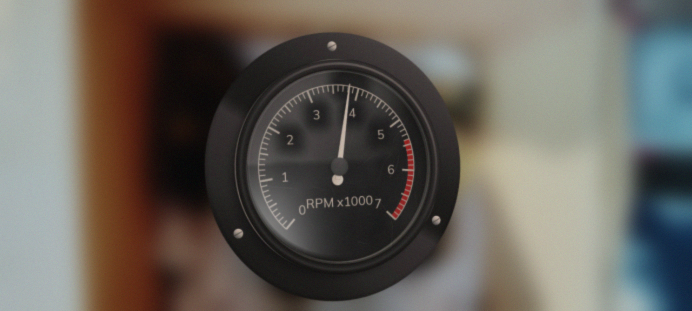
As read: {"value": 3800, "unit": "rpm"}
